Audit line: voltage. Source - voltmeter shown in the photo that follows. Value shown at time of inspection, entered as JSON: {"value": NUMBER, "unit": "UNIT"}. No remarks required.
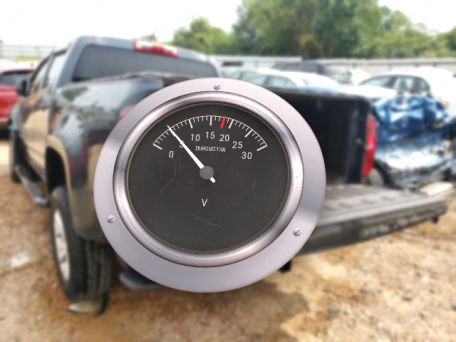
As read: {"value": 5, "unit": "V"}
